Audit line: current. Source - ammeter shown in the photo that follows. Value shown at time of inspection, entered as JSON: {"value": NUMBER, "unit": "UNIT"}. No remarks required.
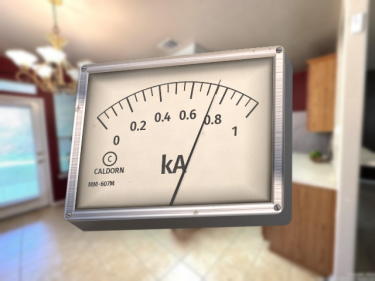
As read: {"value": 0.75, "unit": "kA"}
